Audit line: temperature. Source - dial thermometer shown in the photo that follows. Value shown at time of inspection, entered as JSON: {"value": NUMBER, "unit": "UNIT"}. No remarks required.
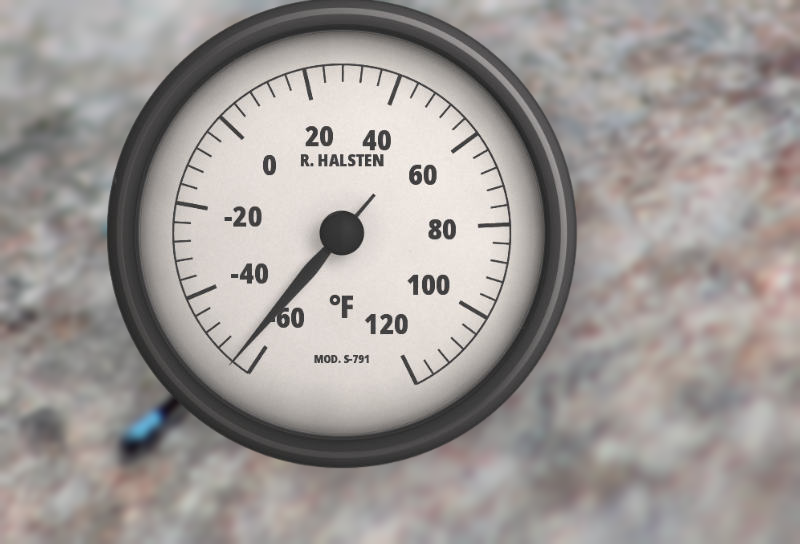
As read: {"value": -56, "unit": "°F"}
